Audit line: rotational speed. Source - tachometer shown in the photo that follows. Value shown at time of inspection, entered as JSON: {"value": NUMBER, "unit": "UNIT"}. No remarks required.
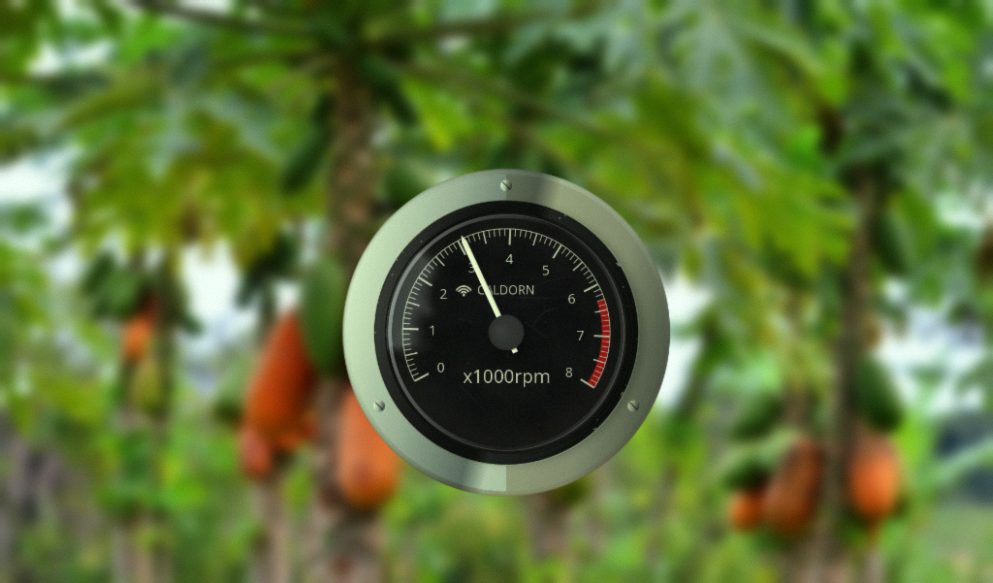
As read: {"value": 3100, "unit": "rpm"}
